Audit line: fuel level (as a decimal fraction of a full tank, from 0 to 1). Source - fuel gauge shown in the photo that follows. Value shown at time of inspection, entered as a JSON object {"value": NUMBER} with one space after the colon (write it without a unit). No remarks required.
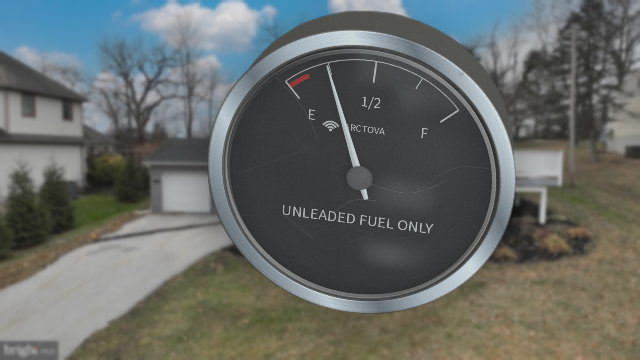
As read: {"value": 0.25}
